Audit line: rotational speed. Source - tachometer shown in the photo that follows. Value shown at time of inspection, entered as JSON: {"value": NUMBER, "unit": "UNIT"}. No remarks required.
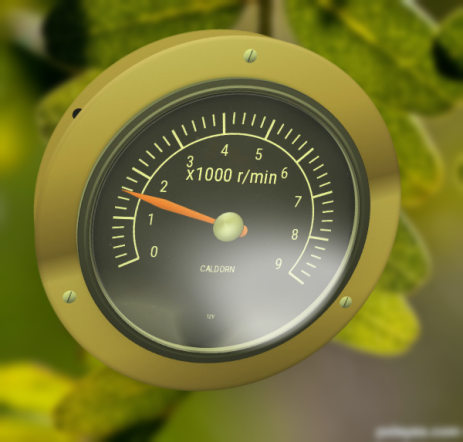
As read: {"value": 1600, "unit": "rpm"}
